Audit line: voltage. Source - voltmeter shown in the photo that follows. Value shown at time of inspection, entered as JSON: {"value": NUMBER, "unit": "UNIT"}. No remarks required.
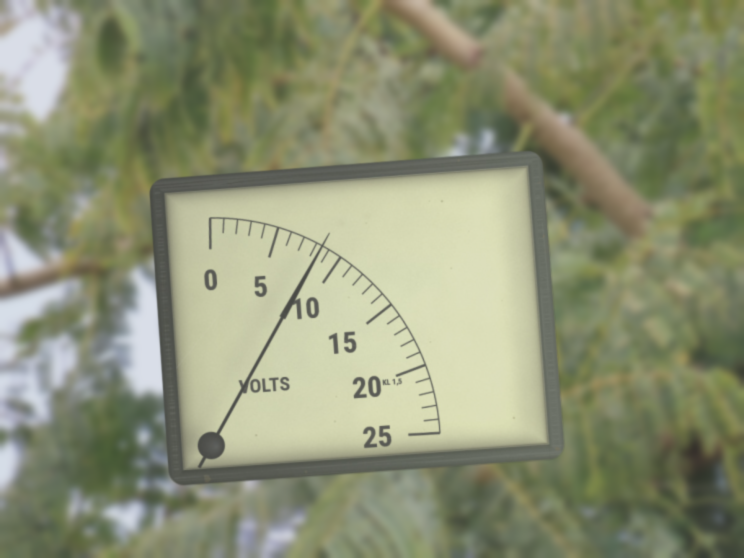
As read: {"value": 8.5, "unit": "V"}
